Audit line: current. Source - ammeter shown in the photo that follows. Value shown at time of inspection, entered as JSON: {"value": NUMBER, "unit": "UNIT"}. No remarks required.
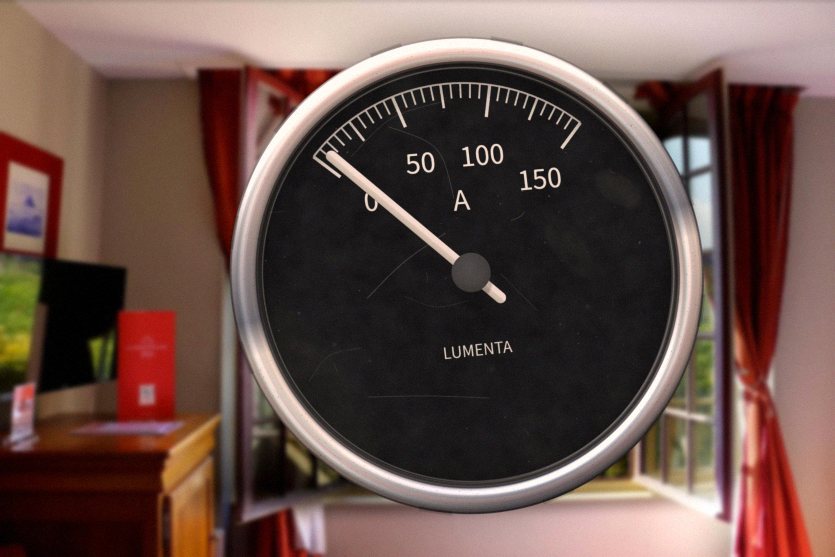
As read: {"value": 5, "unit": "A"}
